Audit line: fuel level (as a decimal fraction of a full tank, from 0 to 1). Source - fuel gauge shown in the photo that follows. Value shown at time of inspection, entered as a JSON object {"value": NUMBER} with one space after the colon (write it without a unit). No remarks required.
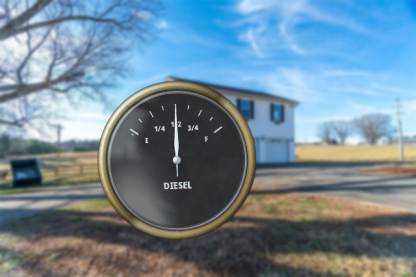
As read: {"value": 0.5}
